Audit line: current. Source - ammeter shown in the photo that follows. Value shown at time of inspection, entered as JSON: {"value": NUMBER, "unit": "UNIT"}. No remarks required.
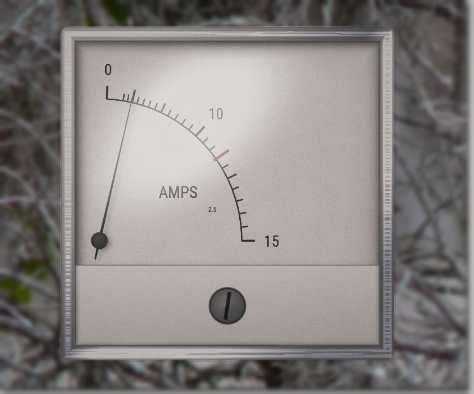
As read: {"value": 5, "unit": "A"}
